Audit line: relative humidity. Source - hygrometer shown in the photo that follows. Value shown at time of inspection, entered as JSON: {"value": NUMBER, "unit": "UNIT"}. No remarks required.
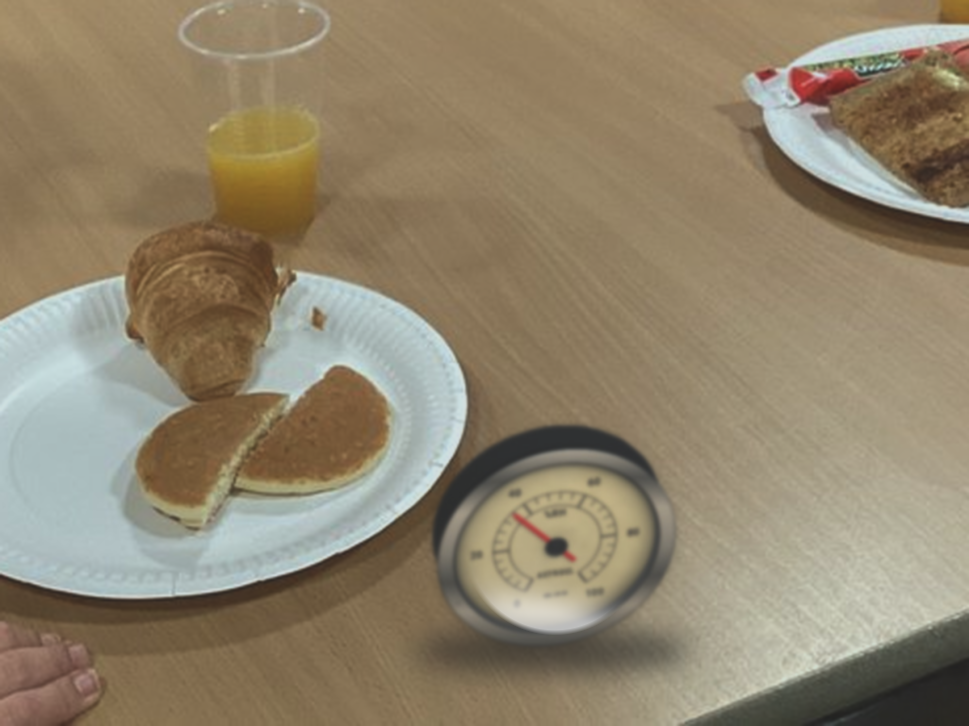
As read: {"value": 36, "unit": "%"}
